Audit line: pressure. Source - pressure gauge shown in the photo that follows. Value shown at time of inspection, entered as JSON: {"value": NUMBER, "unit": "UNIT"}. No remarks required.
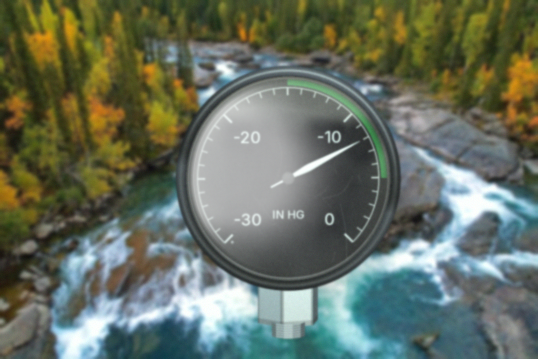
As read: {"value": -8, "unit": "inHg"}
